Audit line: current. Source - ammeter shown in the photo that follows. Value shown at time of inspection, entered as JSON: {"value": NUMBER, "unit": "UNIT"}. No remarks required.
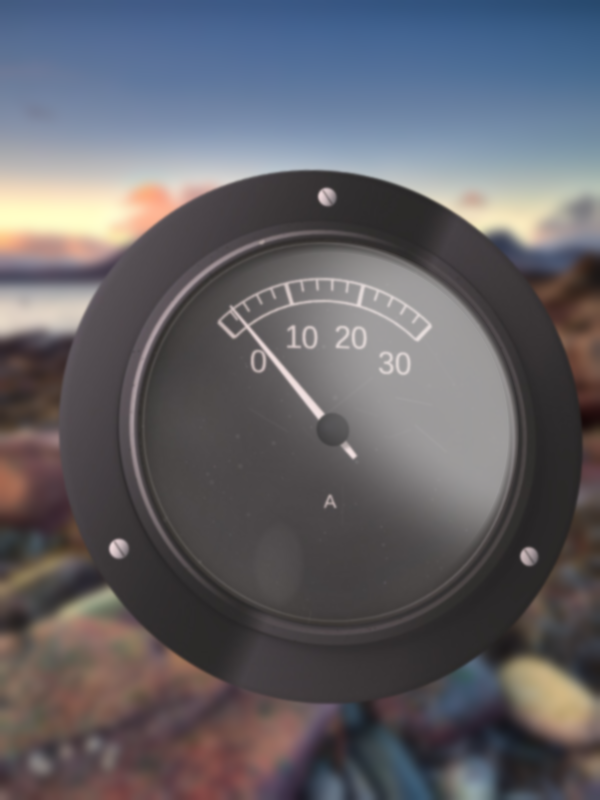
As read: {"value": 2, "unit": "A"}
